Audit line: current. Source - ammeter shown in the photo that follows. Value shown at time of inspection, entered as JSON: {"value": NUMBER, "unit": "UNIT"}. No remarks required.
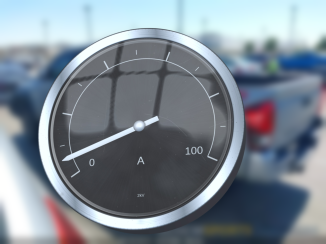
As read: {"value": 5, "unit": "A"}
